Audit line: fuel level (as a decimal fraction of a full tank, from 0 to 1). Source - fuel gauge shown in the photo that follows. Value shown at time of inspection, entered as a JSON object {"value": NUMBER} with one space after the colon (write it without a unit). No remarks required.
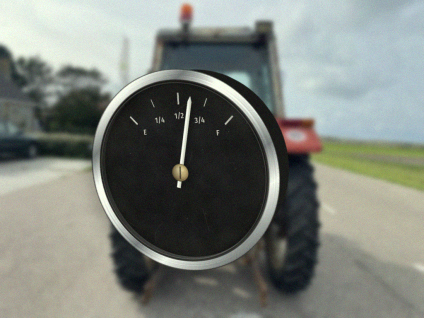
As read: {"value": 0.625}
